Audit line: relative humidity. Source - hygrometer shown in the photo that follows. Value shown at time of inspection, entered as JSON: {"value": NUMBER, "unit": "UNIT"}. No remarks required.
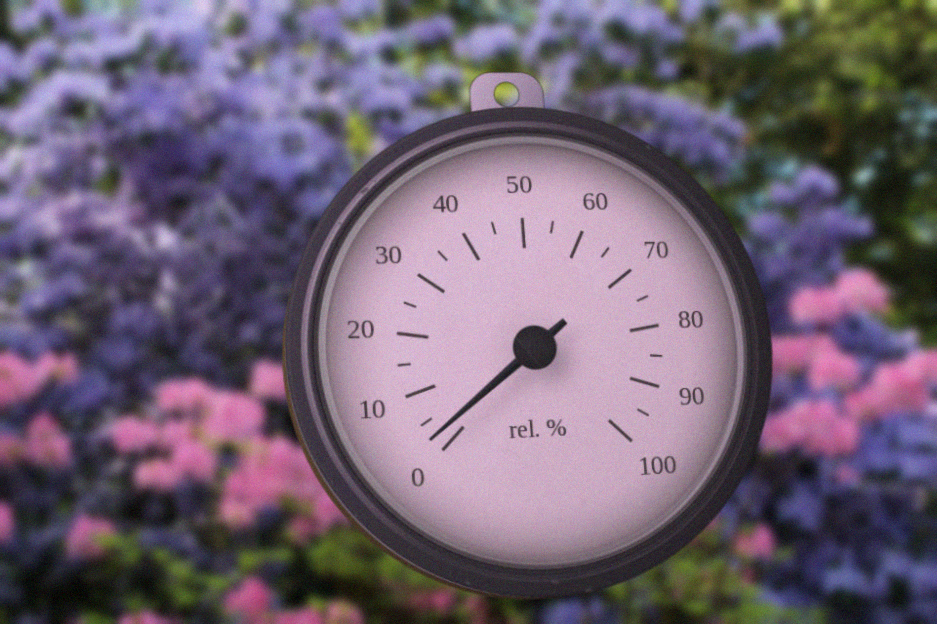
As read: {"value": 2.5, "unit": "%"}
